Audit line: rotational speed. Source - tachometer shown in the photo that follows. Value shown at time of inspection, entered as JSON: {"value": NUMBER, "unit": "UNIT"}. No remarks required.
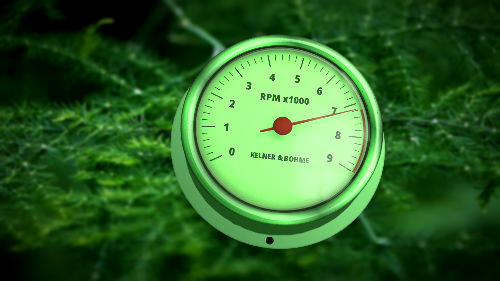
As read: {"value": 7200, "unit": "rpm"}
